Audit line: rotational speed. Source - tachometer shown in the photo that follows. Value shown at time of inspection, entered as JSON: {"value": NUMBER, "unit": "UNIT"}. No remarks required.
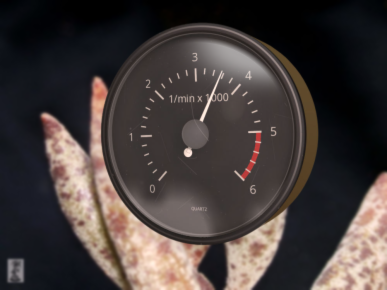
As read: {"value": 3600, "unit": "rpm"}
